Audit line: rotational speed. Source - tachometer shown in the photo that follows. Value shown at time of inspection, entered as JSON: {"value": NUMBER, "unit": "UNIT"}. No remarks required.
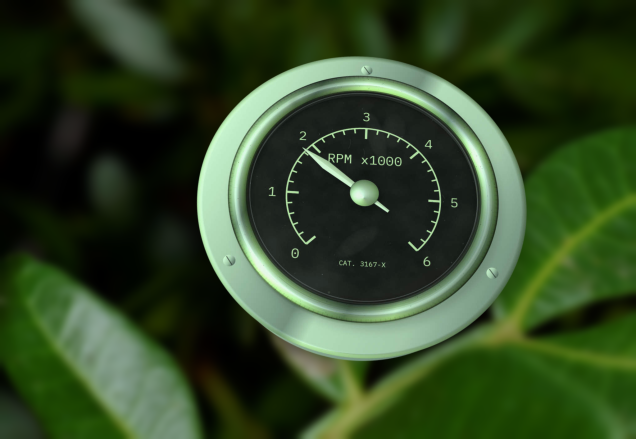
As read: {"value": 1800, "unit": "rpm"}
